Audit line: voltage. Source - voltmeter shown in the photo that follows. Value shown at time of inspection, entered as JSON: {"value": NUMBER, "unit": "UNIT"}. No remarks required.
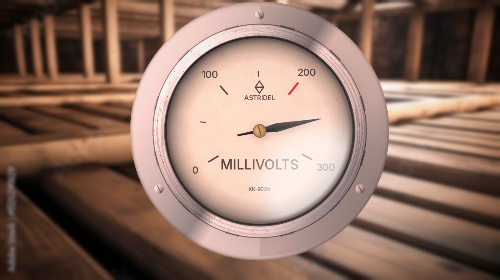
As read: {"value": 250, "unit": "mV"}
